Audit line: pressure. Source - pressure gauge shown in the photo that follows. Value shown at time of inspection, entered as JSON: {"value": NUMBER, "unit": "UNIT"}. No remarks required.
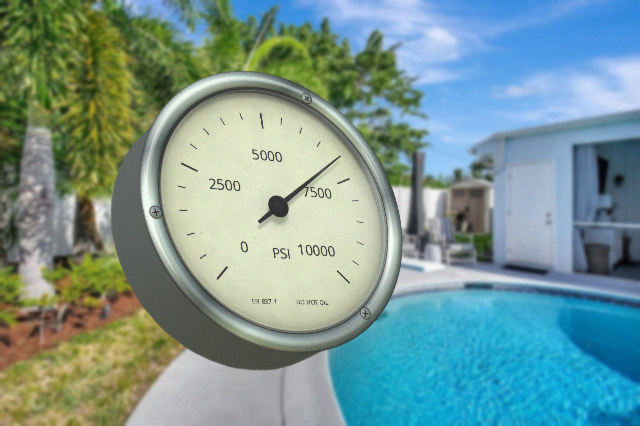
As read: {"value": 7000, "unit": "psi"}
